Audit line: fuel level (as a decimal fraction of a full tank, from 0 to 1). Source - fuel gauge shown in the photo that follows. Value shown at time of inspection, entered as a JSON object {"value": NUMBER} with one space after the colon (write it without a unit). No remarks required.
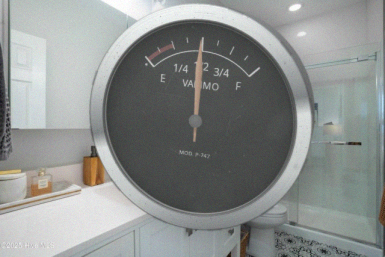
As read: {"value": 0.5}
